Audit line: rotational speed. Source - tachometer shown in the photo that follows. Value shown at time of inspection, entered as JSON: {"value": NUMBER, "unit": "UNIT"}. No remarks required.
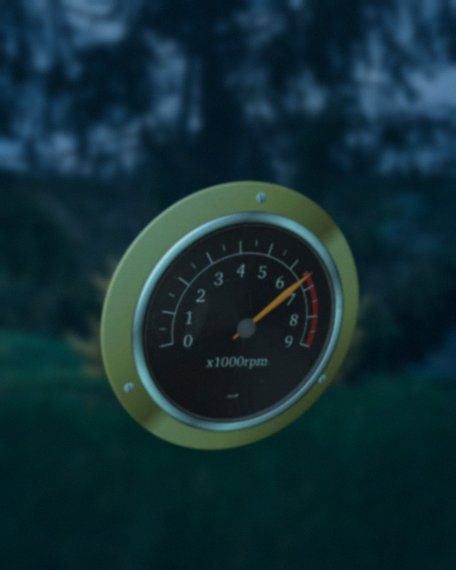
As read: {"value": 6500, "unit": "rpm"}
